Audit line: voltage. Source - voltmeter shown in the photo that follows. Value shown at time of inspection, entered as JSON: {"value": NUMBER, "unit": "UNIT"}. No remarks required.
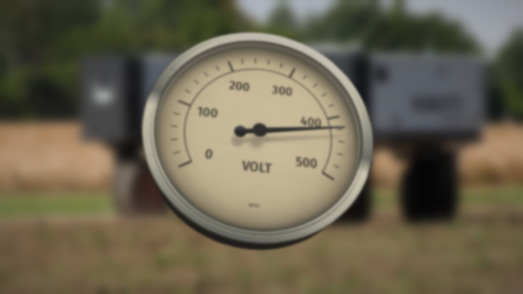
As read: {"value": 420, "unit": "V"}
